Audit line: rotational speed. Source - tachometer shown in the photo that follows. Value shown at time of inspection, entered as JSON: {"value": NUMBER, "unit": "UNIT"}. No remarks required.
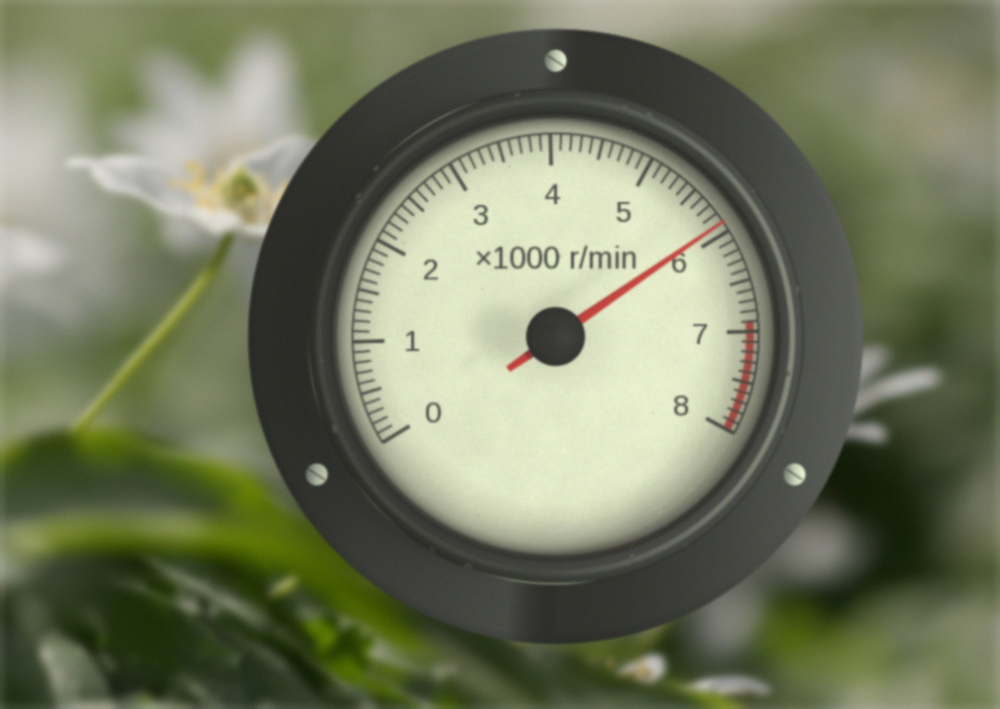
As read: {"value": 5900, "unit": "rpm"}
